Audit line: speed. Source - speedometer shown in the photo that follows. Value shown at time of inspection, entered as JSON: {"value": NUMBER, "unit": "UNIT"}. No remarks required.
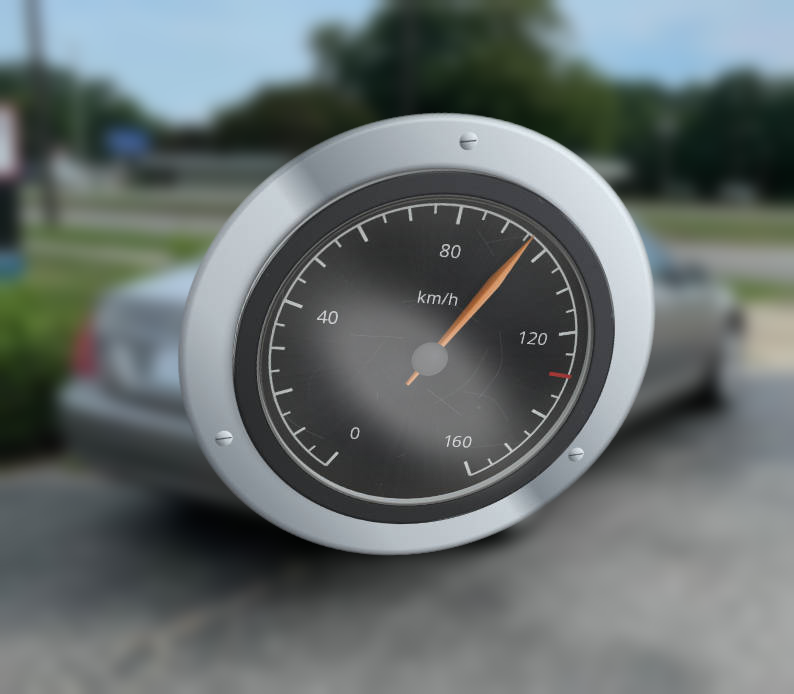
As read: {"value": 95, "unit": "km/h"}
